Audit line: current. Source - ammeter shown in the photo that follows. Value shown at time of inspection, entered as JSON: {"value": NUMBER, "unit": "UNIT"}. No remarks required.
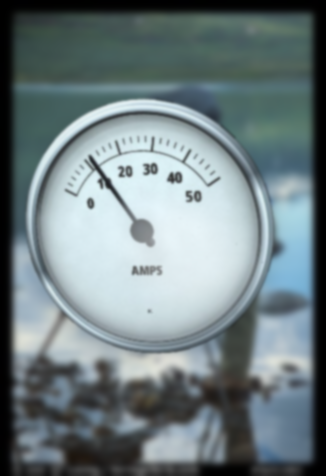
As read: {"value": 12, "unit": "A"}
